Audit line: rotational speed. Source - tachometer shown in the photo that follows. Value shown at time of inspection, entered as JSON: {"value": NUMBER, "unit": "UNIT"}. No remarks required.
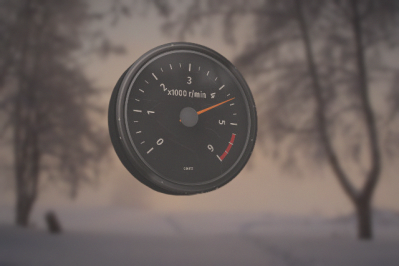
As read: {"value": 4375, "unit": "rpm"}
